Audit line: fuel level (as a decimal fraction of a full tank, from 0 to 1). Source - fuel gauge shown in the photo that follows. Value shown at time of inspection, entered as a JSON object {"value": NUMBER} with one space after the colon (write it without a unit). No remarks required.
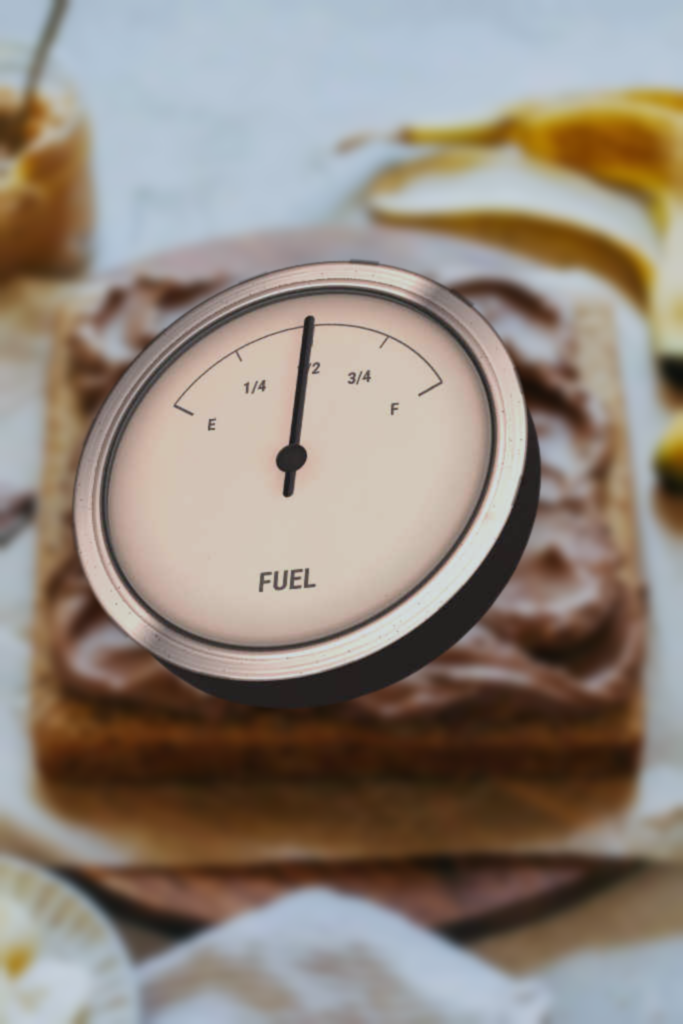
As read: {"value": 0.5}
